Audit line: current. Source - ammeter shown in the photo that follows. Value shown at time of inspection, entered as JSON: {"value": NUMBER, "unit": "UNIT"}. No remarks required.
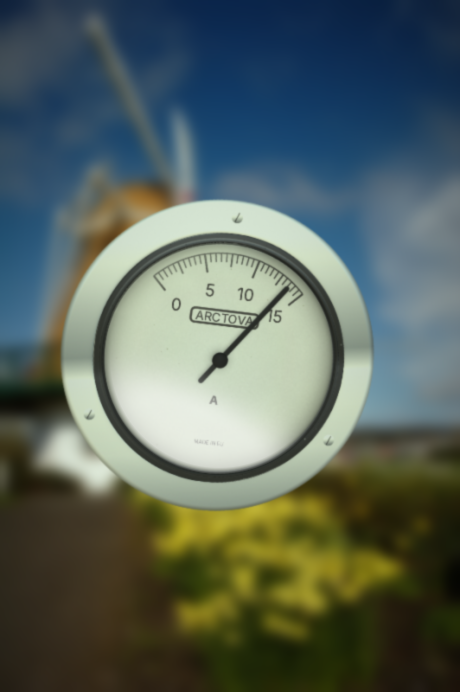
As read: {"value": 13.5, "unit": "A"}
